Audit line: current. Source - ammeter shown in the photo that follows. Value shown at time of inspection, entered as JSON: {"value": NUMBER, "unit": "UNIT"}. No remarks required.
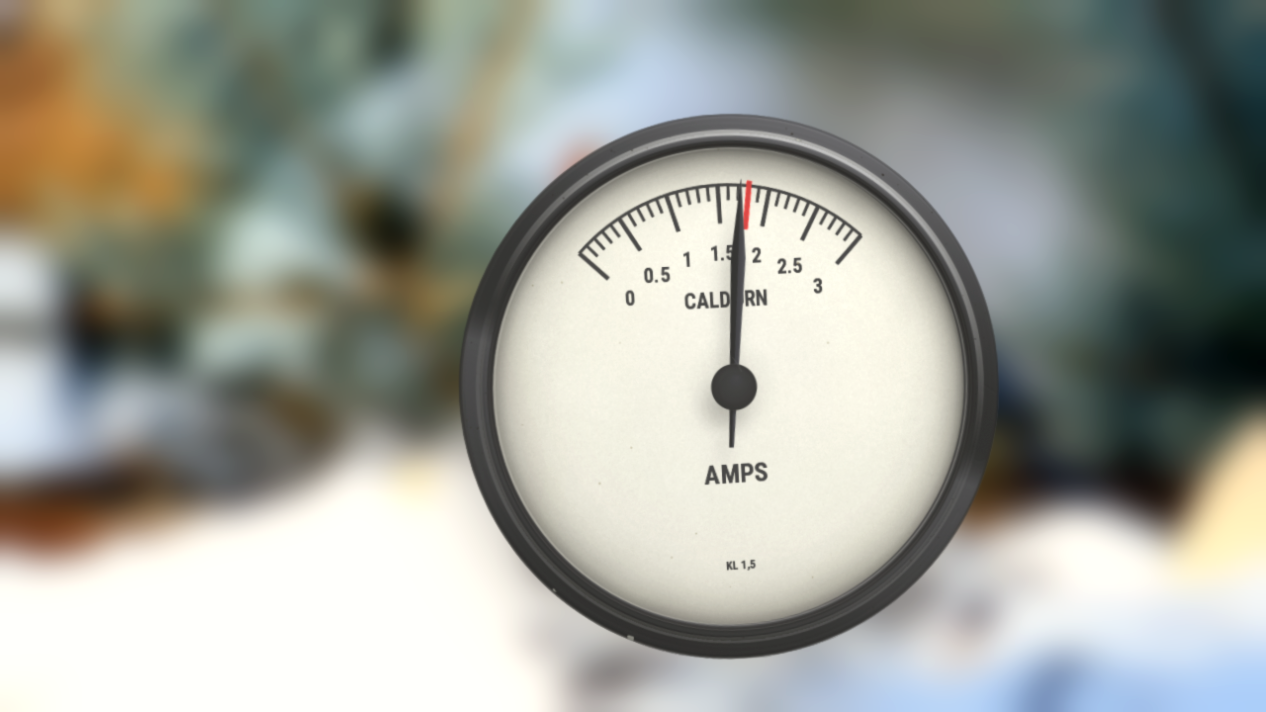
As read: {"value": 1.7, "unit": "A"}
